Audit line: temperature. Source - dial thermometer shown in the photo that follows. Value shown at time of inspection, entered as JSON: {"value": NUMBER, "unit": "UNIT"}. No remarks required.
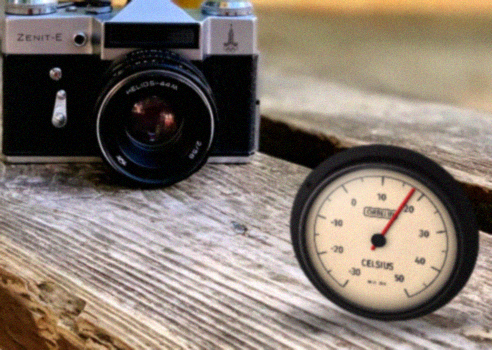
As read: {"value": 17.5, "unit": "°C"}
